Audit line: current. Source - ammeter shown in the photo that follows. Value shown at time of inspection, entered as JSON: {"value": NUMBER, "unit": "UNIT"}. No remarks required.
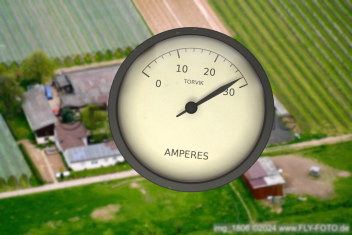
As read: {"value": 28, "unit": "A"}
